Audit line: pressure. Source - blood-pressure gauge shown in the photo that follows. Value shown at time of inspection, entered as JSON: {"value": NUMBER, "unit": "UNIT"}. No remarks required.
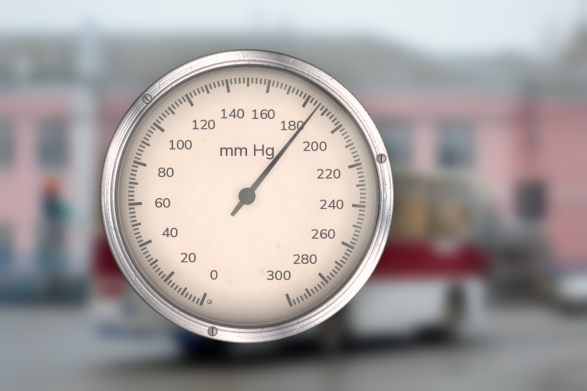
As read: {"value": 186, "unit": "mmHg"}
